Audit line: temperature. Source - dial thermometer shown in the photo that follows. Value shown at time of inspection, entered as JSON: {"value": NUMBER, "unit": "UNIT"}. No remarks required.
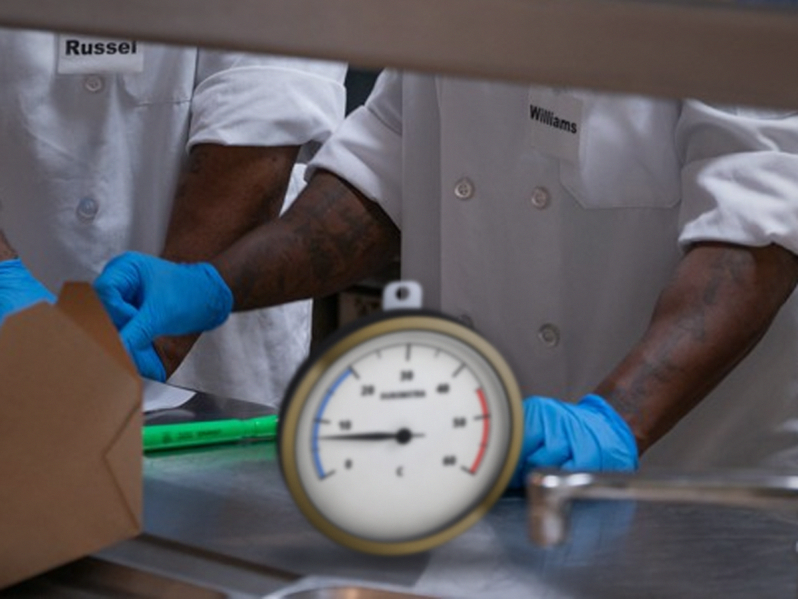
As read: {"value": 7.5, "unit": "°C"}
